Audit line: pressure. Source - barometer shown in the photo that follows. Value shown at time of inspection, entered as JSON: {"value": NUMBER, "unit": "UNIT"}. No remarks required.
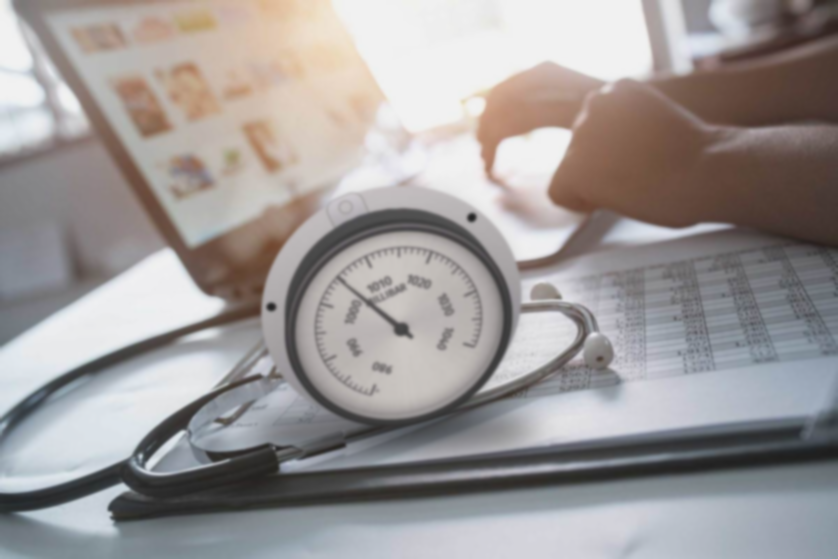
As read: {"value": 1005, "unit": "mbar"}
